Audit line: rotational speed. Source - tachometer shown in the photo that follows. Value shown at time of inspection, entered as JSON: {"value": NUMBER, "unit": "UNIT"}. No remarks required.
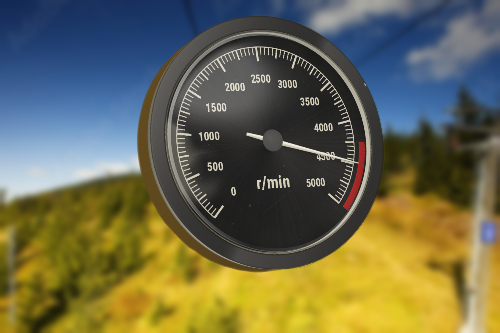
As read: {"value": 4500, "unit": "rpm"}
